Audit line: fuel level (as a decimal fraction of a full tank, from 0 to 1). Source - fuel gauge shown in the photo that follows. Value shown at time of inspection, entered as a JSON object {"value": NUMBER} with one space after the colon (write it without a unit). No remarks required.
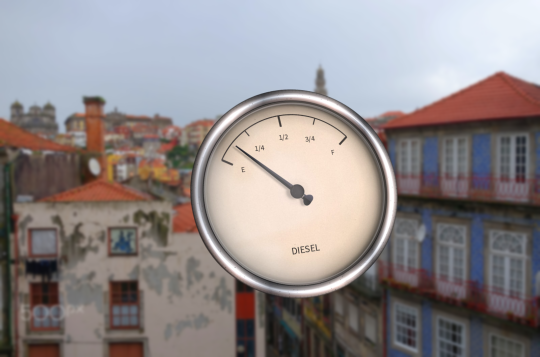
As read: {"value": 0.125}
